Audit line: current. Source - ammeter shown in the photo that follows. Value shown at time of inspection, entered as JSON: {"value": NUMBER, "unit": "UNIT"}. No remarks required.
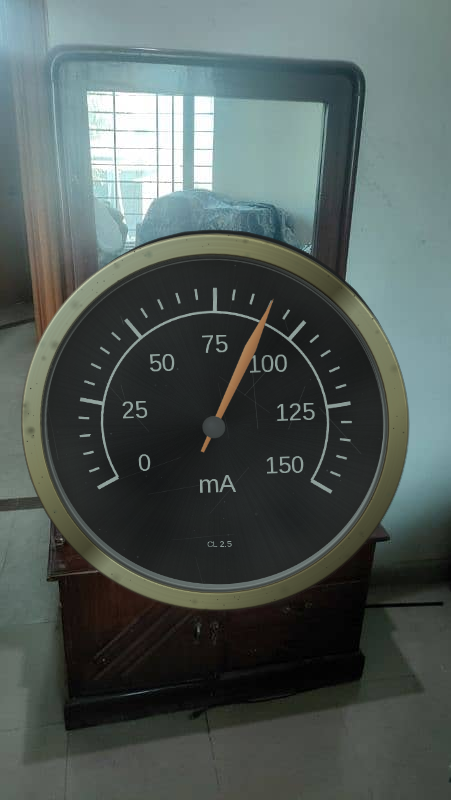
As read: {"value": 90, "unit": "mA"}
